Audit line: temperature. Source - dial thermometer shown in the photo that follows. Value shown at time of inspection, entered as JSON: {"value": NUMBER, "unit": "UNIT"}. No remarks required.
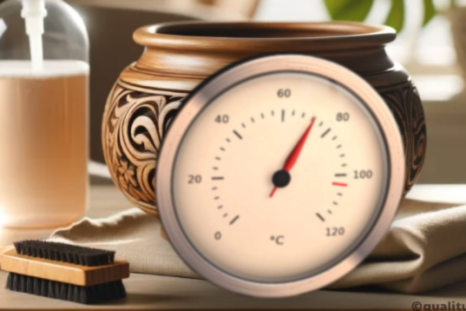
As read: {"value": 72, "unit": "°C"}
